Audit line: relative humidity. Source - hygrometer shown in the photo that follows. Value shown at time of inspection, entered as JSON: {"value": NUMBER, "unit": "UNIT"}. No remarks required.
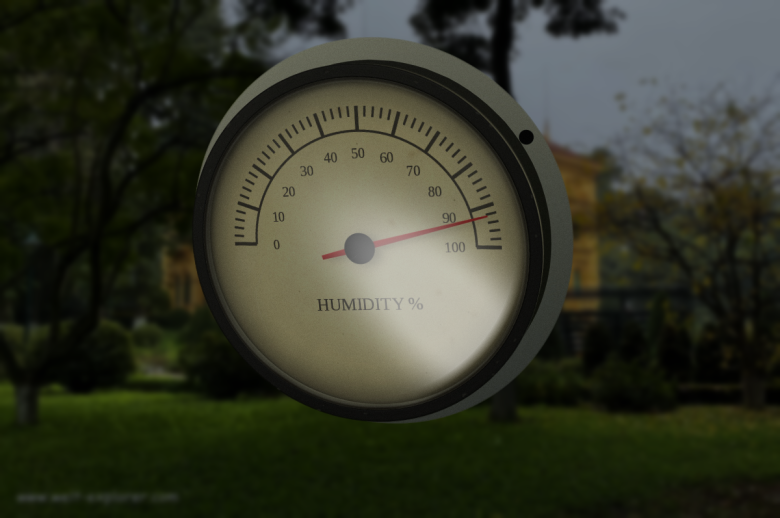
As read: {"value": 92, "unit": "%"}
